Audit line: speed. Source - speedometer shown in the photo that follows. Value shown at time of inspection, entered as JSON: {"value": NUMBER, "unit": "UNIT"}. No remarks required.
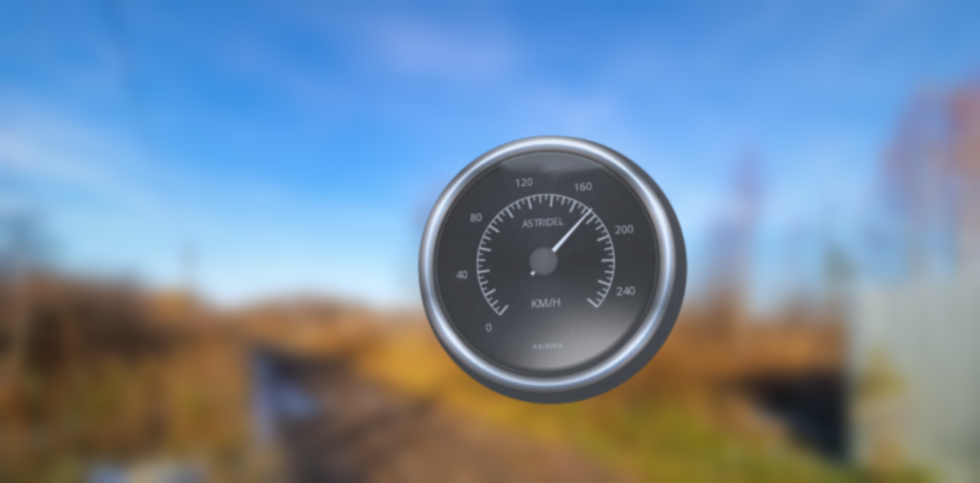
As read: {"value": 175, "unit": "km/h"}
